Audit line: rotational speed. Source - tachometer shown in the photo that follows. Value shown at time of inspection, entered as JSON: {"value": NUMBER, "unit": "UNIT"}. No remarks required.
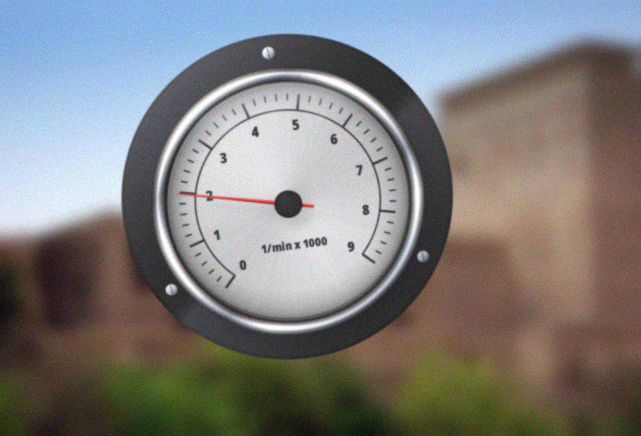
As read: {"value": 2000, "unit": "rpm"}
